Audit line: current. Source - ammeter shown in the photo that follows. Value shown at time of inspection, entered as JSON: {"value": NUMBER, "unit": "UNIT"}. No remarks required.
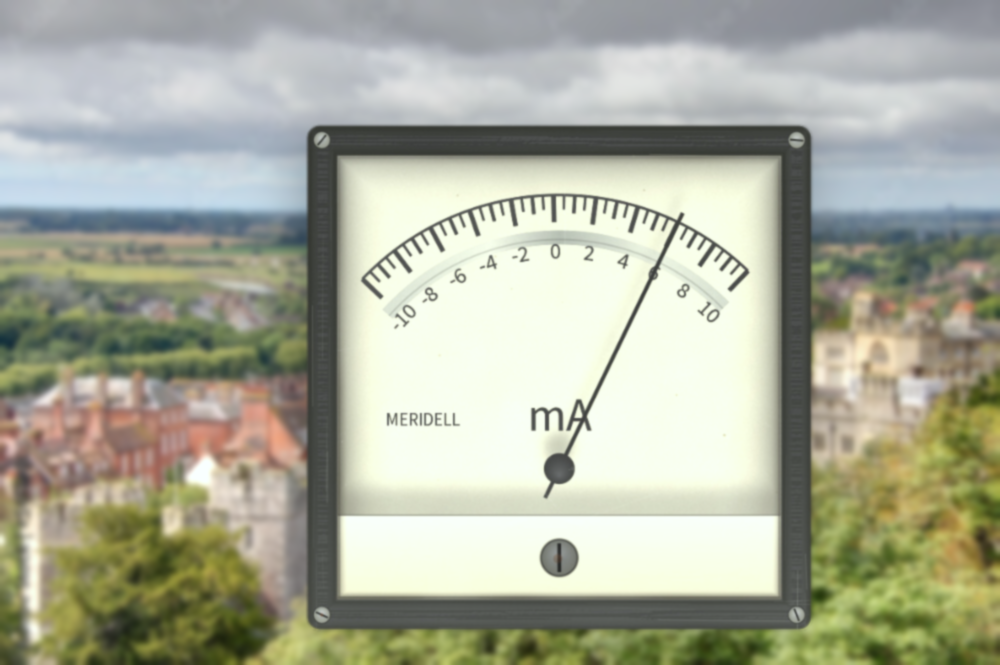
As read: {"value": 6, "unit": "mA"}
